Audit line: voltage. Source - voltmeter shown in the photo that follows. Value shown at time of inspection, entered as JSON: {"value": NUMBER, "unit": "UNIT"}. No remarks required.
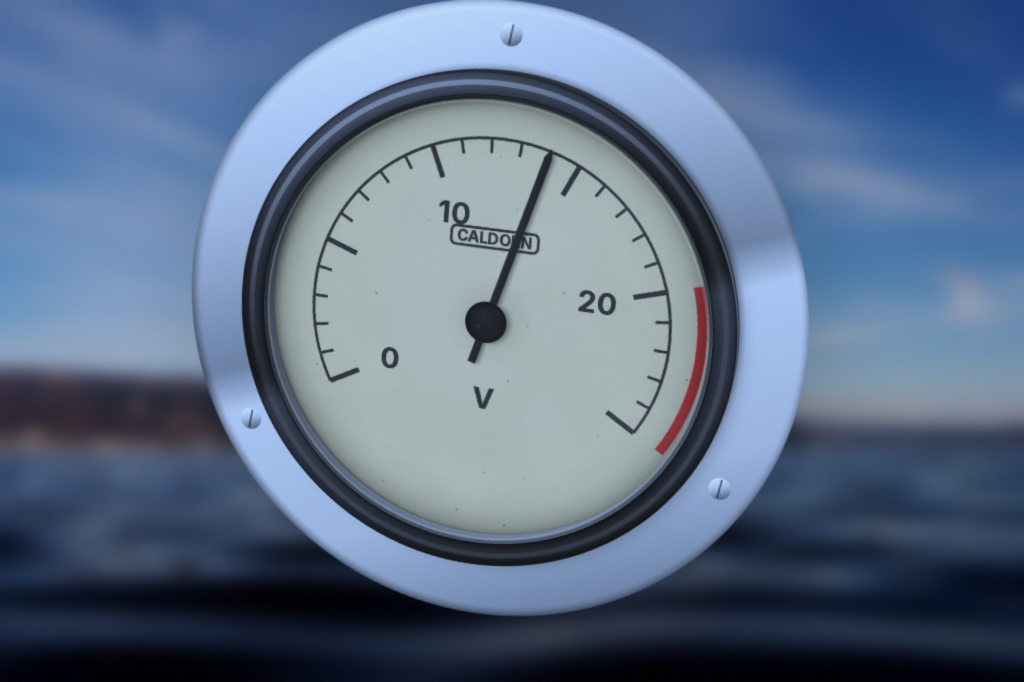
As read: {"value": 14, "unit": "V"}
